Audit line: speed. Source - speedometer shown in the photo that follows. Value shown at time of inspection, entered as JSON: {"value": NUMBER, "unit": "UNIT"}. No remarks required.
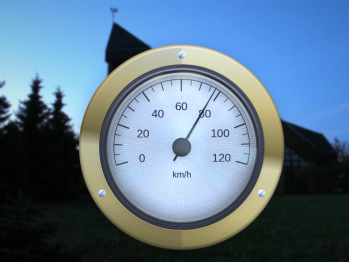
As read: {"value": 77.5, "unit": "km/h"}
